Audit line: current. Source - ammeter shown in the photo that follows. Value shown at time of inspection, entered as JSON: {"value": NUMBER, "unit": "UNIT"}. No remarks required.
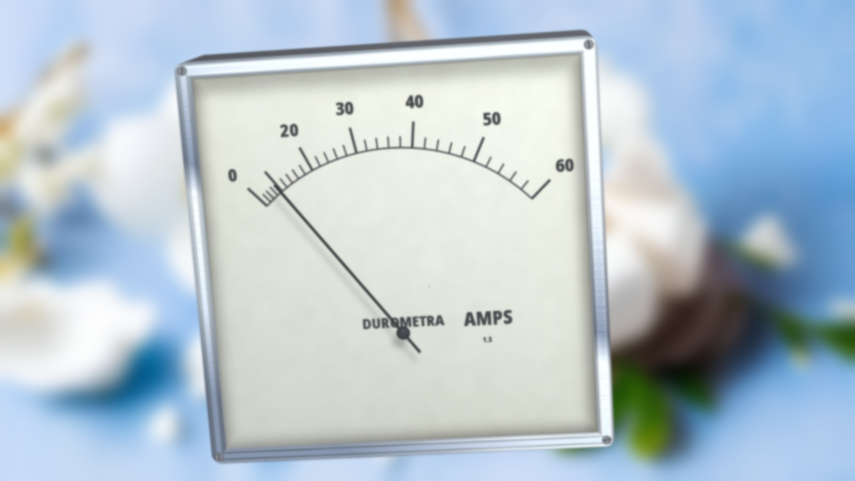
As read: {"value": 10, "unit": "A"}
